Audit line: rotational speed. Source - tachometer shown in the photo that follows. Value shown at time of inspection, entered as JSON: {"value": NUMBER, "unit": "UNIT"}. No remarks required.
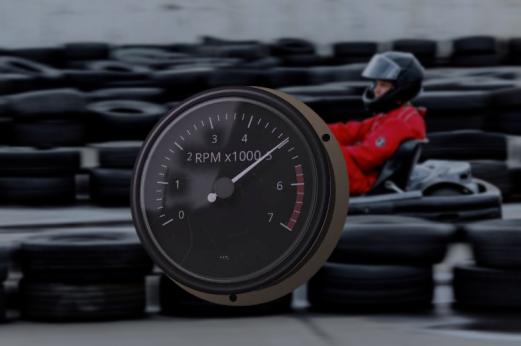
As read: {"value": 5000, "unit": "rpm"}
